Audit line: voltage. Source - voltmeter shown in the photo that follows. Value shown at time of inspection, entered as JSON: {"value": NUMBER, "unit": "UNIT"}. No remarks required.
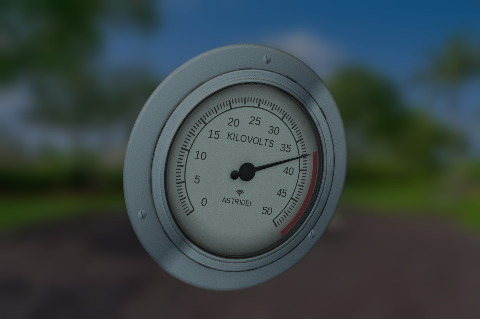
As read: {"value": 37.5, "unit": "kV"}
